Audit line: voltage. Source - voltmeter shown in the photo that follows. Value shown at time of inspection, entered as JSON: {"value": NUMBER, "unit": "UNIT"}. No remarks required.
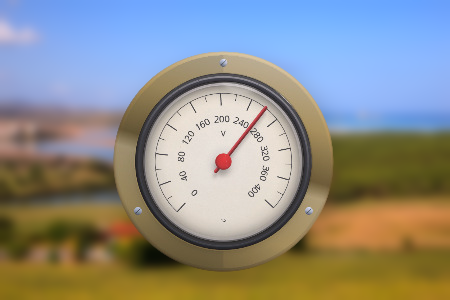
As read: {"value": 260, "unit": "V"}
